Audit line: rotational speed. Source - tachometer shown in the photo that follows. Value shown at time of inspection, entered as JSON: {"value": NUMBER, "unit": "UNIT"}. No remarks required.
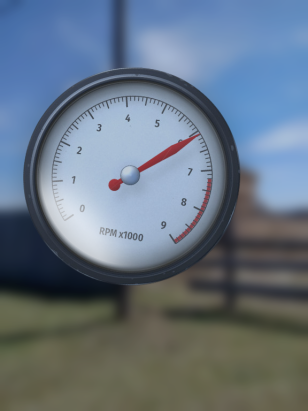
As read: {"value": 6100, "unit": "rpm"}
